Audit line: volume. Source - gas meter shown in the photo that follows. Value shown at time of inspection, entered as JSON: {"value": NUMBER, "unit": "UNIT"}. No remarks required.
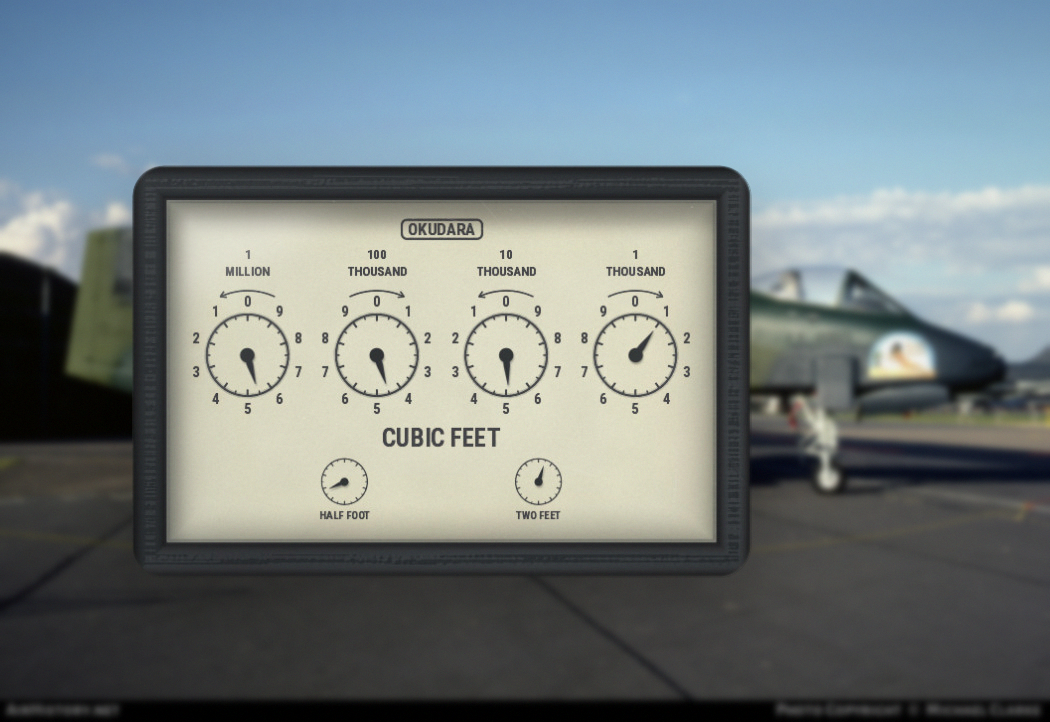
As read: {"value": 545100, "unit": "ft³"}
